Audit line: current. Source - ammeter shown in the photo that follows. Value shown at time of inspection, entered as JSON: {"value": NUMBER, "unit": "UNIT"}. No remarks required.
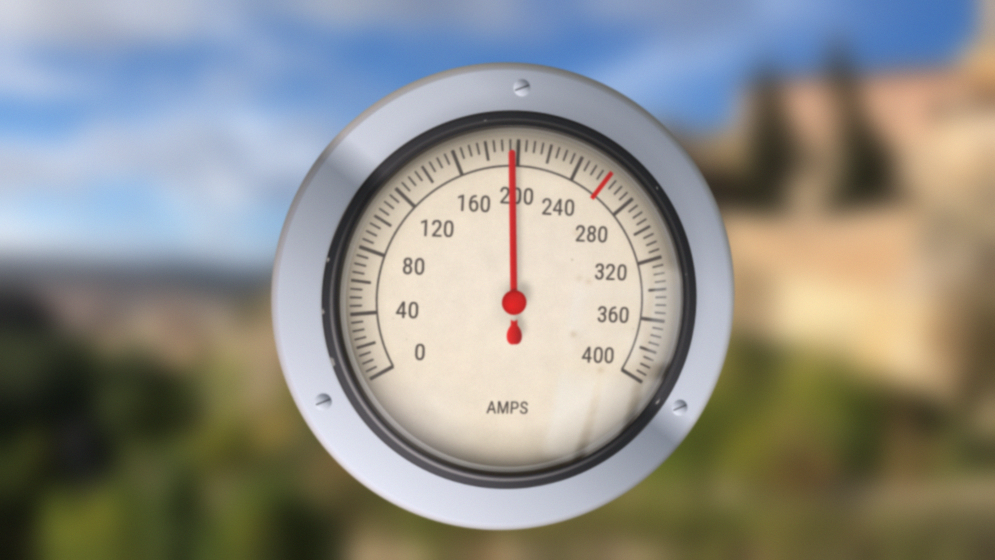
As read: {"value": 195, "unit": "A"}
